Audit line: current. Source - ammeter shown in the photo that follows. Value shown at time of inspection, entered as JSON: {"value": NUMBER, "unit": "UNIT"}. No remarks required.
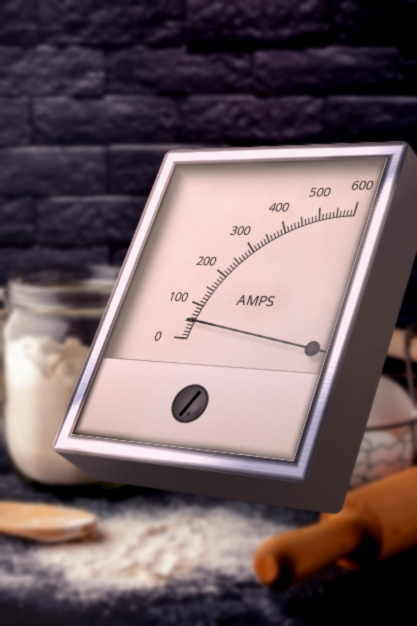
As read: {"value": 50, "unit": "A"}
